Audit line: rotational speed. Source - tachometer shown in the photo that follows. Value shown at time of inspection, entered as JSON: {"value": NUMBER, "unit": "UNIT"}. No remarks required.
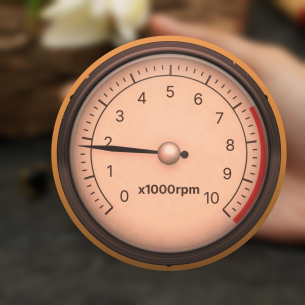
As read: {"value": 1800, "unit": "rpm"}
